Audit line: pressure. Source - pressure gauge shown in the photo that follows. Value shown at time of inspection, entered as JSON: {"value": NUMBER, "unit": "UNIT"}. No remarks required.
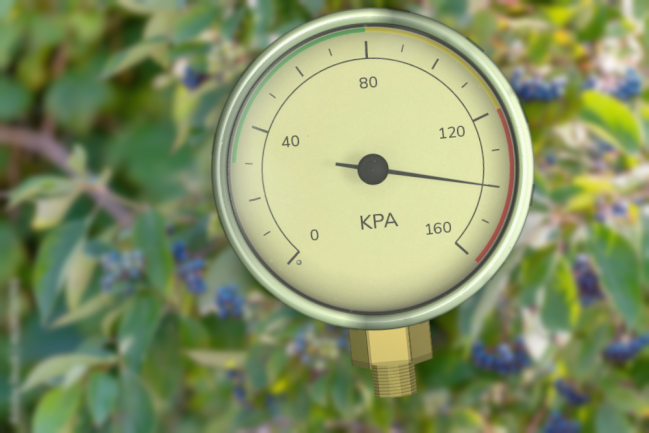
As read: {"value": 140, "unit": "kPa"}
